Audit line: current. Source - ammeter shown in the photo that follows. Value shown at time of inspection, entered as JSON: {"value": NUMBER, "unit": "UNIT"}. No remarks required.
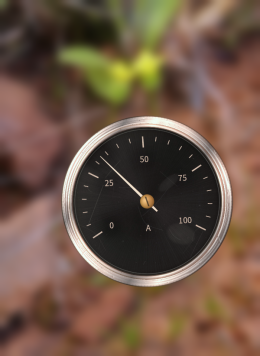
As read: {"value": 32.5, "unit": "A"}
